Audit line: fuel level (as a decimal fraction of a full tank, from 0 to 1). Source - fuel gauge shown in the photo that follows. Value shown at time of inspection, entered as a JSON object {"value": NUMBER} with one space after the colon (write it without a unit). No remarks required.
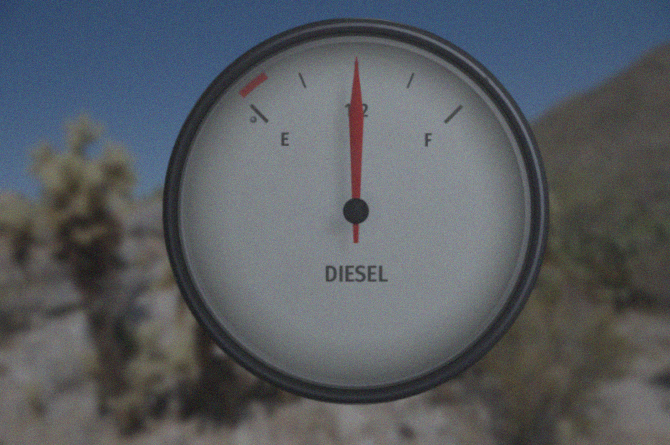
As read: {"value": 0.5}
